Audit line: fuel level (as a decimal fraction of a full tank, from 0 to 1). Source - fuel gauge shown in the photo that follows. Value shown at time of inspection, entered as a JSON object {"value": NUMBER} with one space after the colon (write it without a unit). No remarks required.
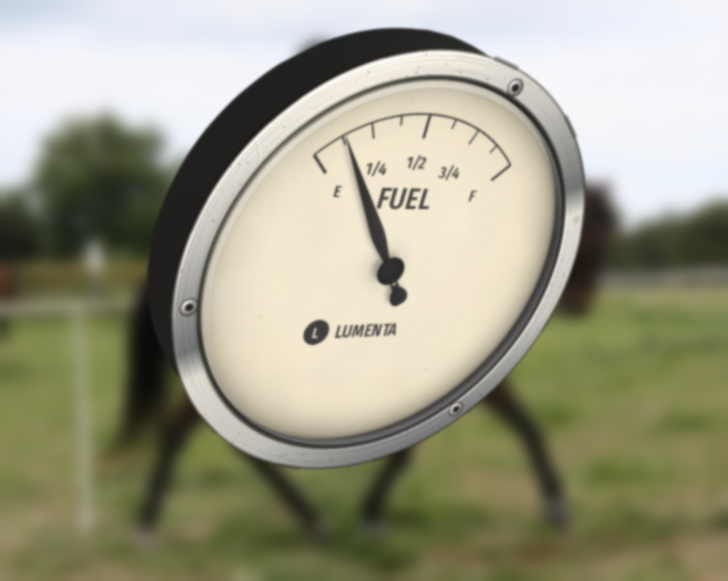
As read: {"value": 0.125}
